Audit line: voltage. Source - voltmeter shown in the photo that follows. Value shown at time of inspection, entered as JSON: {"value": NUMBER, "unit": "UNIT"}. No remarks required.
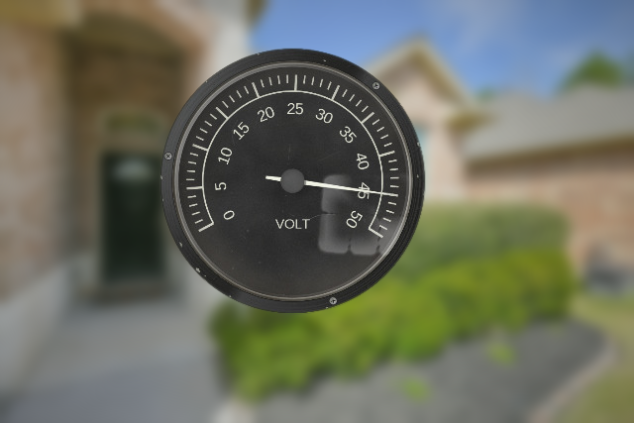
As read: {"value": 45, "unit": "V"}
